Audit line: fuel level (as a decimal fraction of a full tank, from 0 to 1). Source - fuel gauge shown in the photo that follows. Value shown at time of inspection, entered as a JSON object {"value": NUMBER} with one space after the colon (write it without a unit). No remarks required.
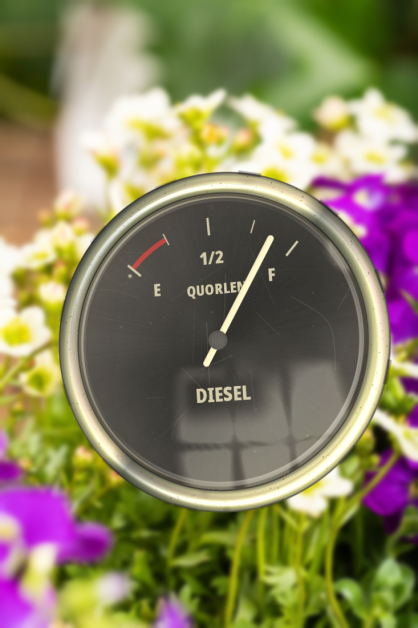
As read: {"value": 0.875}
